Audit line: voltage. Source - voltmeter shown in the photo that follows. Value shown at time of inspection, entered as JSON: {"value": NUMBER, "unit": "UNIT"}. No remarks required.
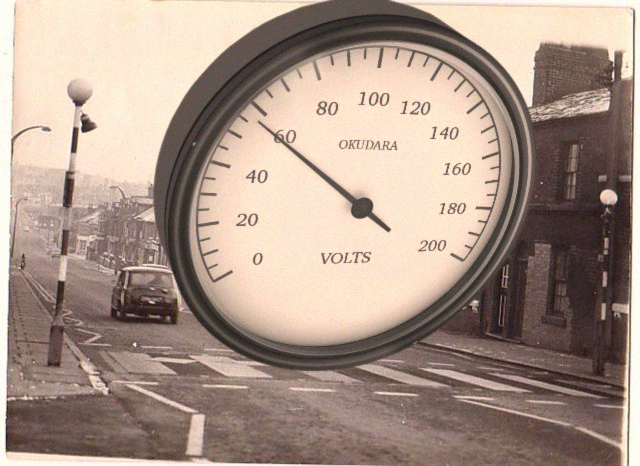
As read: {"value": 57.5, "unit": "V"}
